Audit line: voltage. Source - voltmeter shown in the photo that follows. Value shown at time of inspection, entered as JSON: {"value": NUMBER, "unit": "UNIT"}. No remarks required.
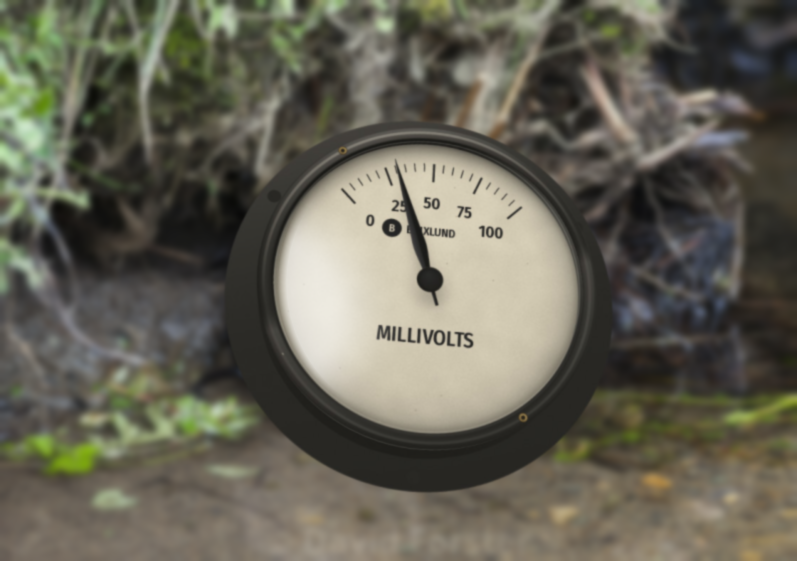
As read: {"value": 30, "unit": "mV"}
